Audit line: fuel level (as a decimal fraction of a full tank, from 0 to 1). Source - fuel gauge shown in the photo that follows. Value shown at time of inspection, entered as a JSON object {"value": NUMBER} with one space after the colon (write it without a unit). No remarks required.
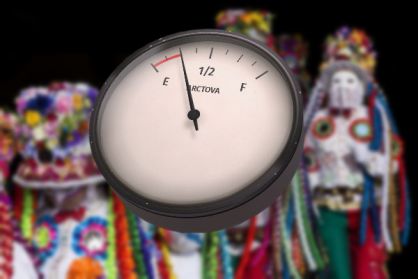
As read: {"value": 0.25}
